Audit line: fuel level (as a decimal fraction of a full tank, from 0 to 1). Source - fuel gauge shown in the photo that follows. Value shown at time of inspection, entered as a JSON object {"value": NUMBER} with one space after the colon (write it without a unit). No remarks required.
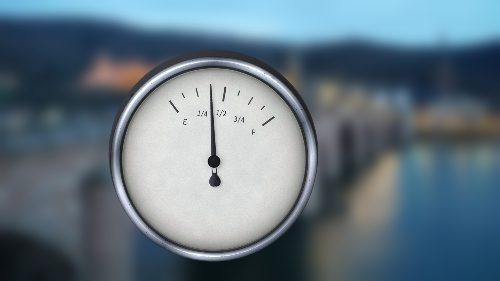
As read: {"value": 0.375}
